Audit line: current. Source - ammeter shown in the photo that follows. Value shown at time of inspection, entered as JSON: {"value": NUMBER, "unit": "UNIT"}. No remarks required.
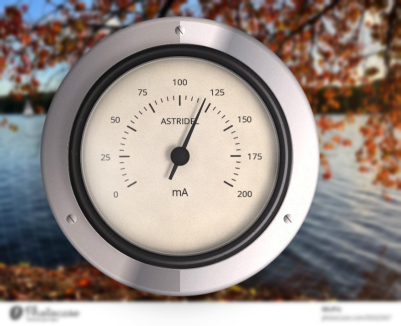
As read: {"value": 120, "unit": "mA"}
